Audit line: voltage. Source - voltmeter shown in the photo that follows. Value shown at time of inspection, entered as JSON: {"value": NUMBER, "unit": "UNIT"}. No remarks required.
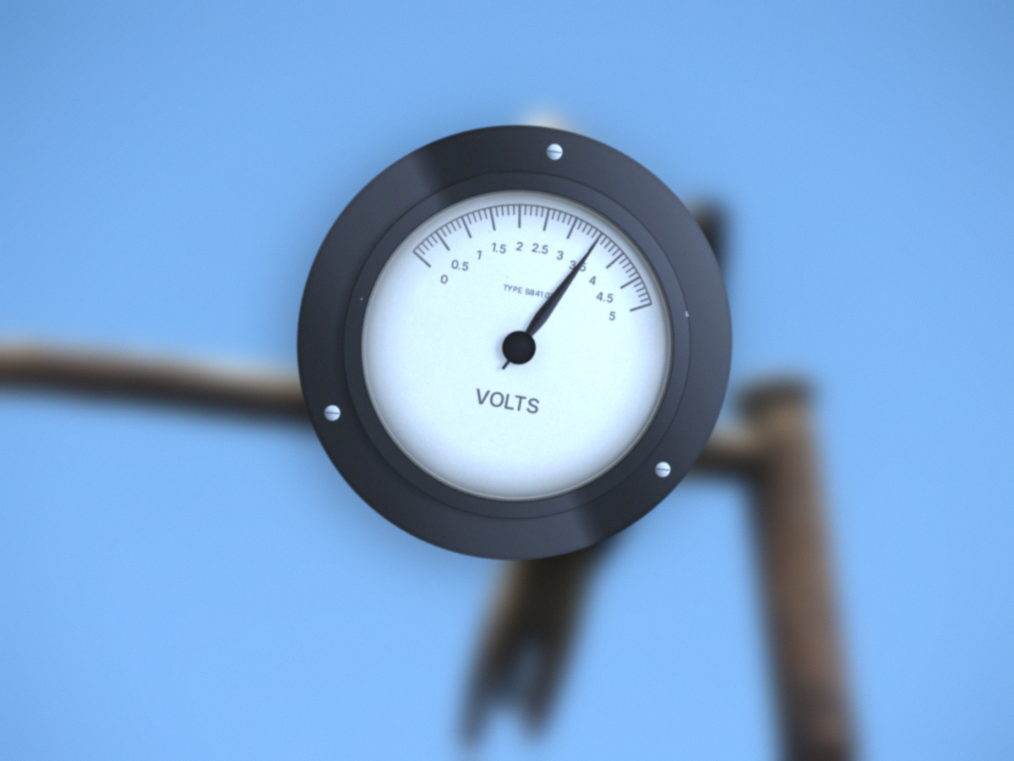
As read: {"value": 3.5, "unit": "V"}
